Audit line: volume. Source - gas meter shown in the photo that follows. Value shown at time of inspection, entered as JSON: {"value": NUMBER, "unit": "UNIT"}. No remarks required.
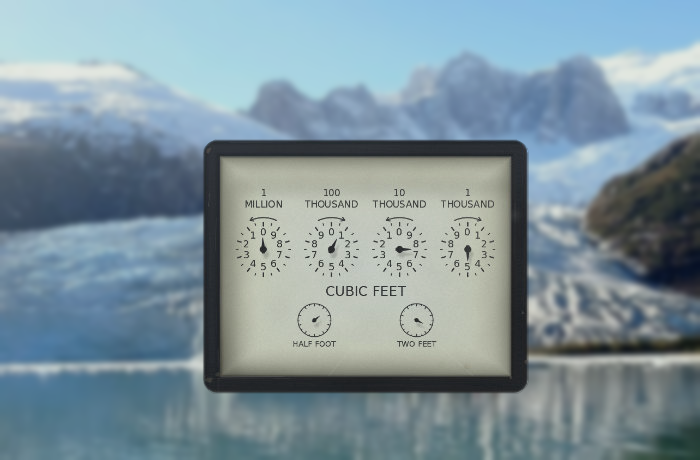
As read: {"value": 7500, "unit": "ft³"}
